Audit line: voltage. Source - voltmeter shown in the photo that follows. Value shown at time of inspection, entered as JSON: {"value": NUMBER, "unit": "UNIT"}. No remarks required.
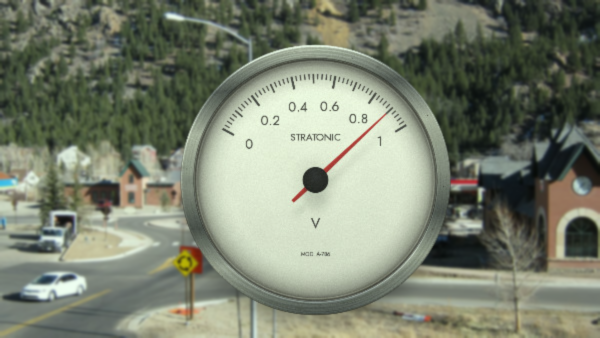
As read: {"value": 0.9, "unit": "V"}
